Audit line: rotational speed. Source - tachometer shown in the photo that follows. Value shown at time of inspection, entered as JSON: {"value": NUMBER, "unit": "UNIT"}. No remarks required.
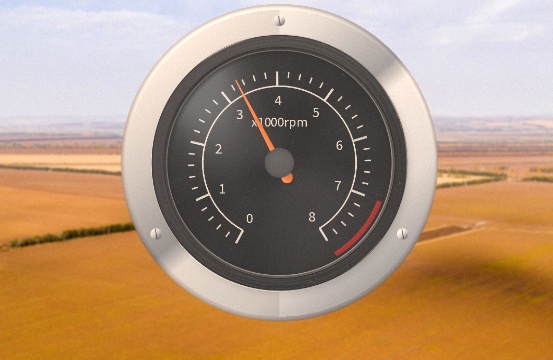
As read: {"value": 3300, "unit": "rpm"}
